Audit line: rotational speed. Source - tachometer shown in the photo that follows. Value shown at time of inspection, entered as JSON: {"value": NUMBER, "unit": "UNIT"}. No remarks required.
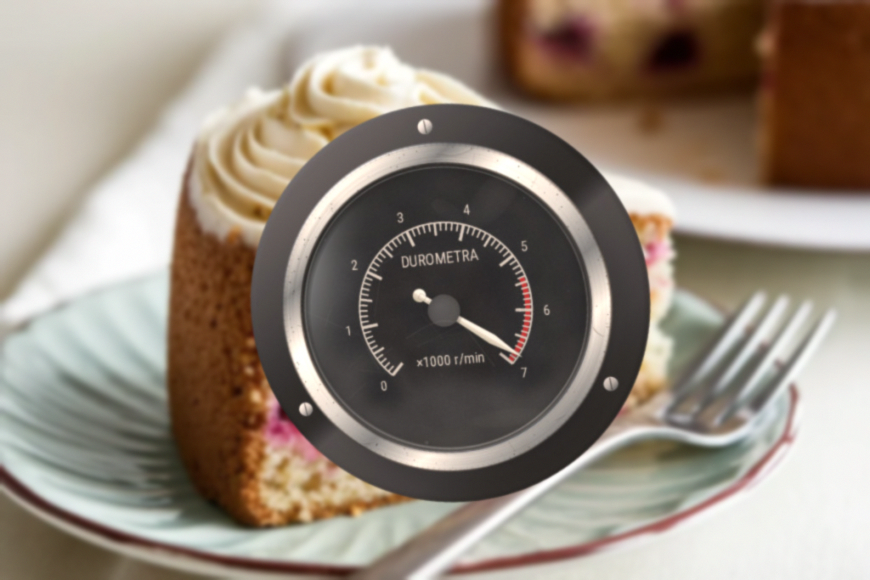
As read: {"value": 6800, "unit": "rpm"}
